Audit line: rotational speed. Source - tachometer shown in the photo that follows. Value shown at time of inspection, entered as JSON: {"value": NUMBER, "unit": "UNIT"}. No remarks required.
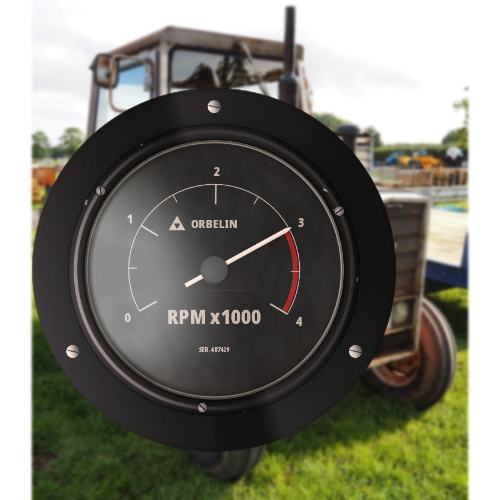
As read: {"value": 3000, "unit": "rpm"}
